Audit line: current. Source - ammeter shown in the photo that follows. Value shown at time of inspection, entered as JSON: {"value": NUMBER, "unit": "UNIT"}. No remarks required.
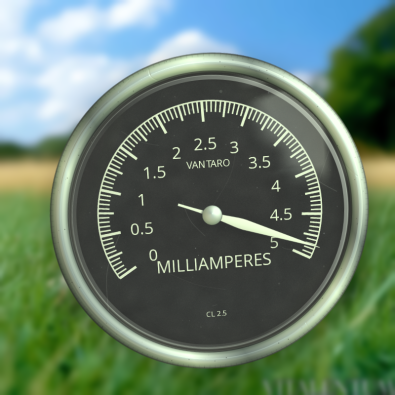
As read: {"value": 4.85, "unit": "mA"}
